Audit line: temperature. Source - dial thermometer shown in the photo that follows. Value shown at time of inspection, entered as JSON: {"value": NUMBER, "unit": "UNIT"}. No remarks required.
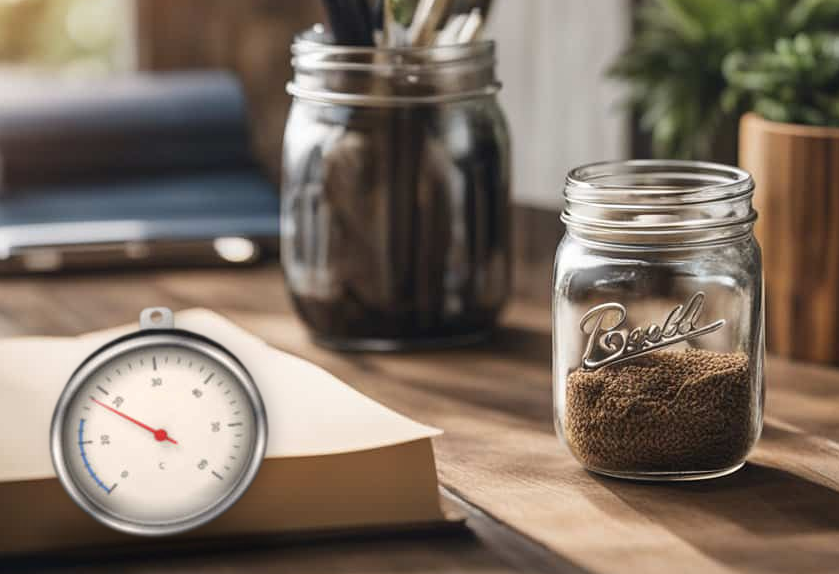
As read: {"value": 18, "unit": "°C"}
